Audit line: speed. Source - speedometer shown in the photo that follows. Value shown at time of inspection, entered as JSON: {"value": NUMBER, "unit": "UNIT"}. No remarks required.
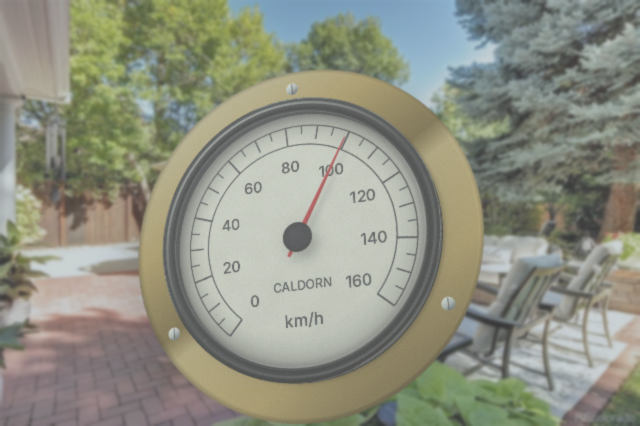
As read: {"value": 100, "unit": "km/h"}
